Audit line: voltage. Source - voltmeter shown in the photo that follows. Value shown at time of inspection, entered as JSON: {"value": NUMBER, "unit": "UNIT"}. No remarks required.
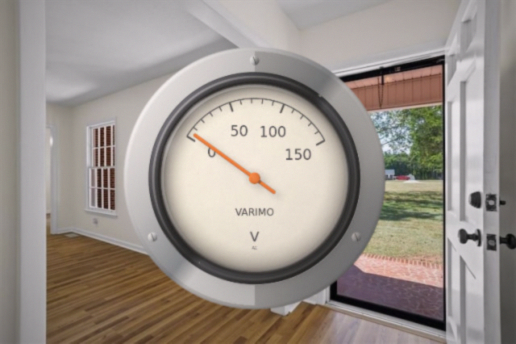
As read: {"value": 5, "unit": "V"}
